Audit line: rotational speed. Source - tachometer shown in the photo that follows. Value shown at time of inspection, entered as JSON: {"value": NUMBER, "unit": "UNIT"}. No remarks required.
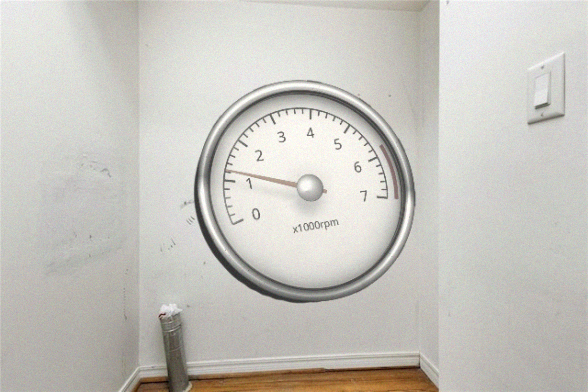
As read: {"value": 1200, "unit": "rpm"}
